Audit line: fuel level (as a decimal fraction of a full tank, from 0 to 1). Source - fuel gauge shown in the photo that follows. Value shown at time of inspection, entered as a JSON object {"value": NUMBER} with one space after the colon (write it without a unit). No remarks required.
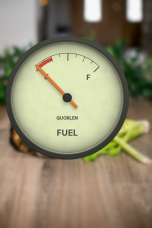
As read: {"value": 0}
